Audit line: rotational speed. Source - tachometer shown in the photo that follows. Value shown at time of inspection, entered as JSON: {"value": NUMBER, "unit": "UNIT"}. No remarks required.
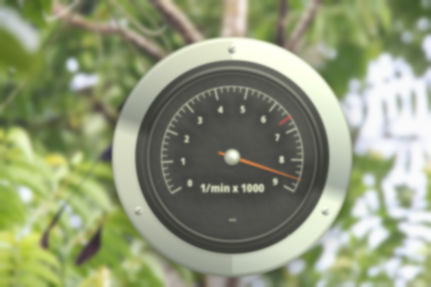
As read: {"value": 8600, "unit": "rpm"}
